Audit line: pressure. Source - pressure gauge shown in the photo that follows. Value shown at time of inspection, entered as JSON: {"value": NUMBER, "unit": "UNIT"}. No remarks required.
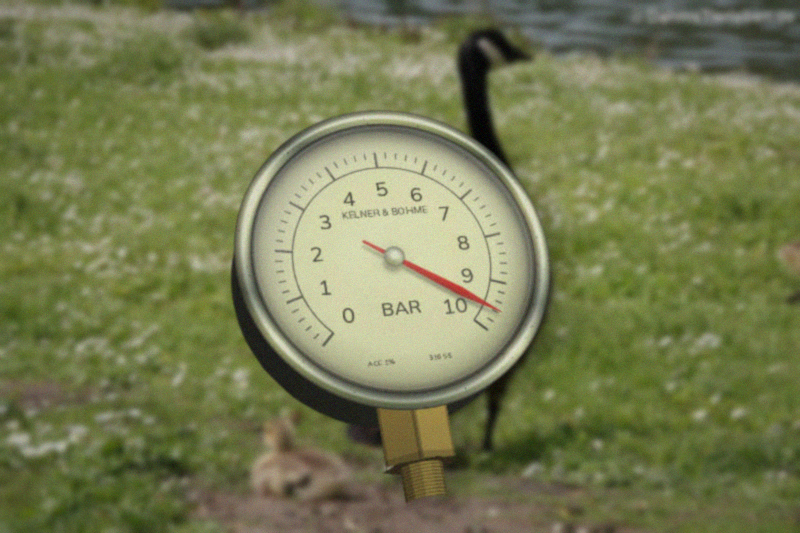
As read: {"value": 9.6, "unit": "bar"}
